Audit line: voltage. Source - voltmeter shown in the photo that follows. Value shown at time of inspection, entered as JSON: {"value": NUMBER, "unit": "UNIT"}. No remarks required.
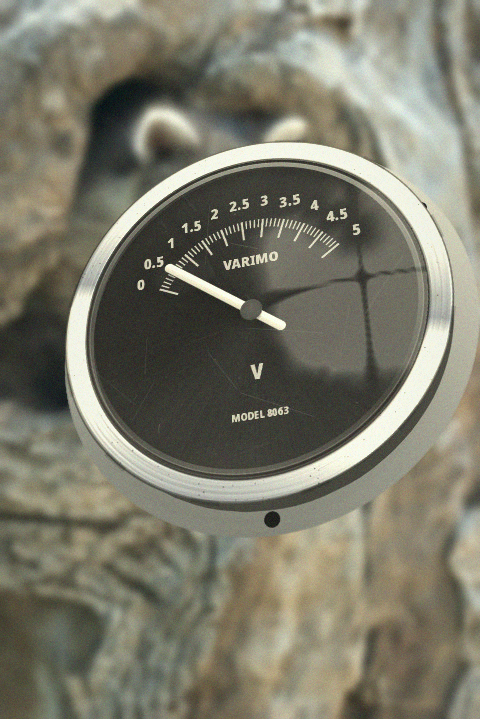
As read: {"value": 0.5, "unit": "V"}
